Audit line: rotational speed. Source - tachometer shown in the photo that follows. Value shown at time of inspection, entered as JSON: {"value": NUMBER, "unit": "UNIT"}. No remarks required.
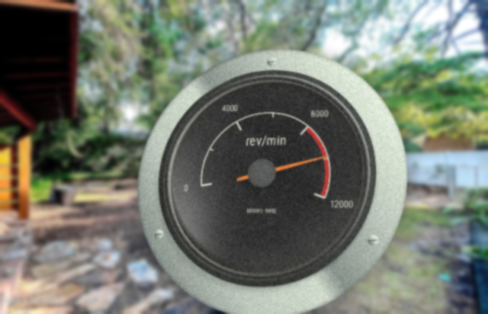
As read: {"value": 10000, "unit": "rpm"}
